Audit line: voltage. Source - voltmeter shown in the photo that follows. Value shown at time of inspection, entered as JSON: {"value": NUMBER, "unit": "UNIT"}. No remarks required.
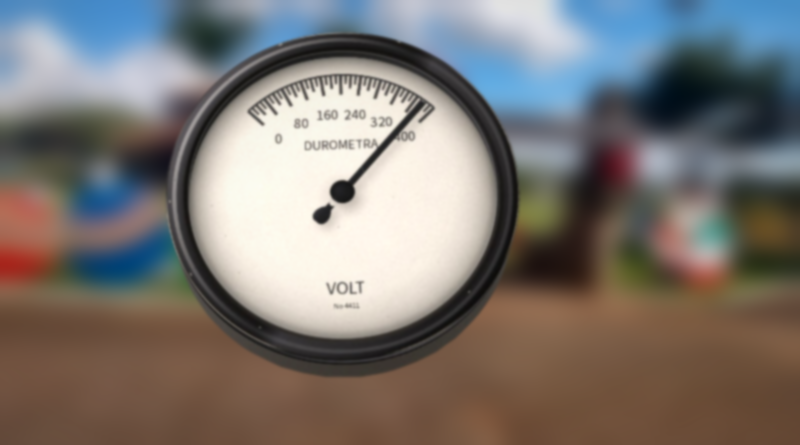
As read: {"value": 380, "unit": "V"}
